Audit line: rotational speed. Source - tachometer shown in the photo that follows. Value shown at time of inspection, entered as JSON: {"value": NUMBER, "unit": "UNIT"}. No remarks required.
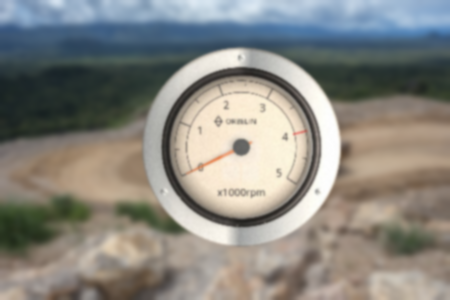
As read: {"value": 0, "unit": "rpm"}
